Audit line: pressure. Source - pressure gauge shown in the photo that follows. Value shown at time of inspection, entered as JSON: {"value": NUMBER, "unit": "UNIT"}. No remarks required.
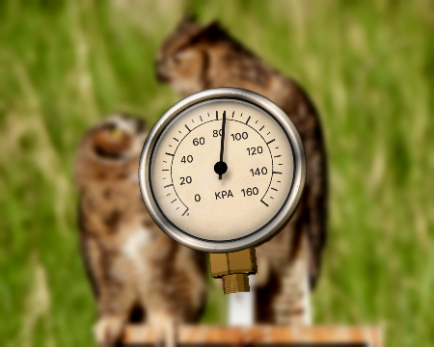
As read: {"value": 85, "unit": "kPa"}
